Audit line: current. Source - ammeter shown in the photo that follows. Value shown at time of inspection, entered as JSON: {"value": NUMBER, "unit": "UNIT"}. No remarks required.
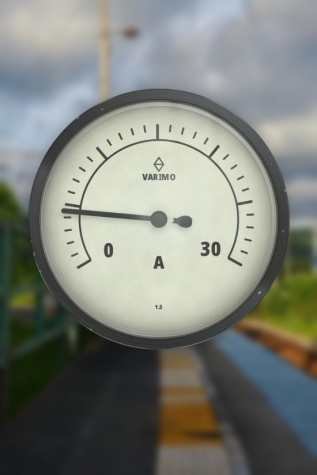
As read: {"value": 4.5, "unit": "A"}
